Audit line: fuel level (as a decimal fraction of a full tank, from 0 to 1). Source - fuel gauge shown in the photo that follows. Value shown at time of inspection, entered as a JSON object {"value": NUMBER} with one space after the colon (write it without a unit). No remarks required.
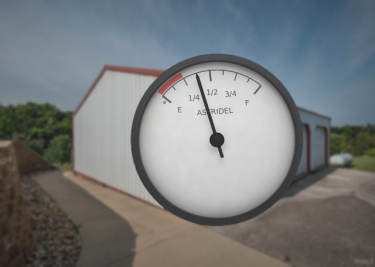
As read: {"value": 0.375}
